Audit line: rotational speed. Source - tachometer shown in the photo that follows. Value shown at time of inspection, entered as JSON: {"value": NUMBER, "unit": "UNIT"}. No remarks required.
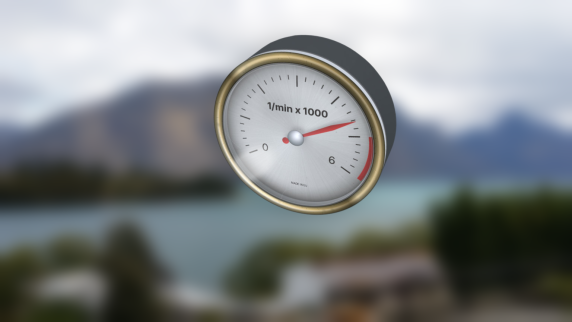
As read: {"value": 4600, "unit": "rpm"}
